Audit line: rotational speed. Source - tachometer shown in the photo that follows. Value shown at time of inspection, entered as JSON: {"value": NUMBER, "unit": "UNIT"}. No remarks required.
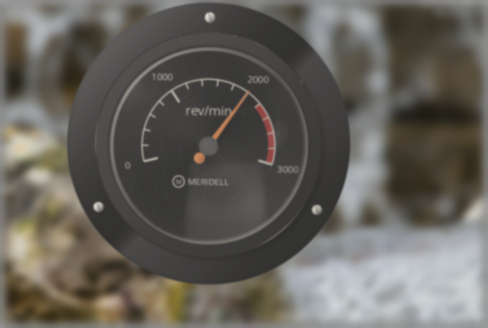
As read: {"value": 2000, "unit": "rpm"}
